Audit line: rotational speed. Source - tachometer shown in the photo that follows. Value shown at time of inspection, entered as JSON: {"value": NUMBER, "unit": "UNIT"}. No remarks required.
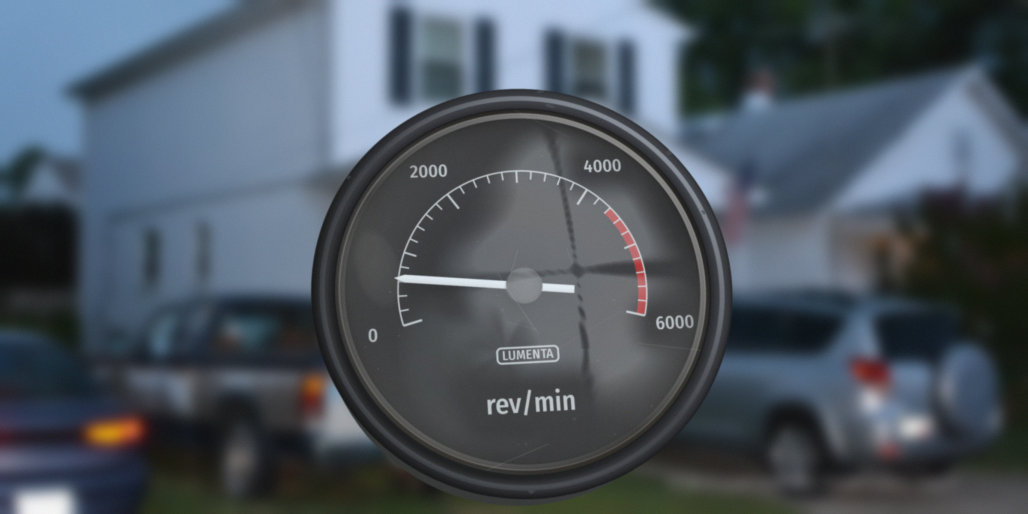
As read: {"value": 600, "unit": "rpm"}
